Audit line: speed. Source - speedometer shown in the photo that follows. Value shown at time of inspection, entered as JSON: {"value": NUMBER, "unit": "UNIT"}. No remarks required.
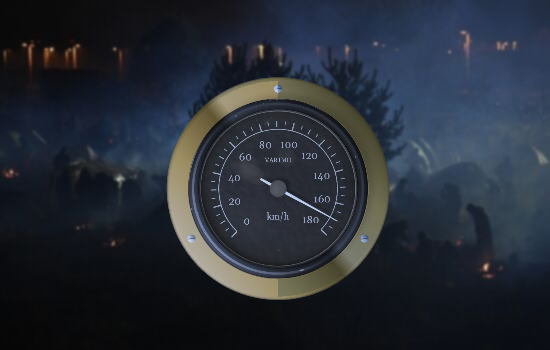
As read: {"value": 170, "unit": "km/h"}
